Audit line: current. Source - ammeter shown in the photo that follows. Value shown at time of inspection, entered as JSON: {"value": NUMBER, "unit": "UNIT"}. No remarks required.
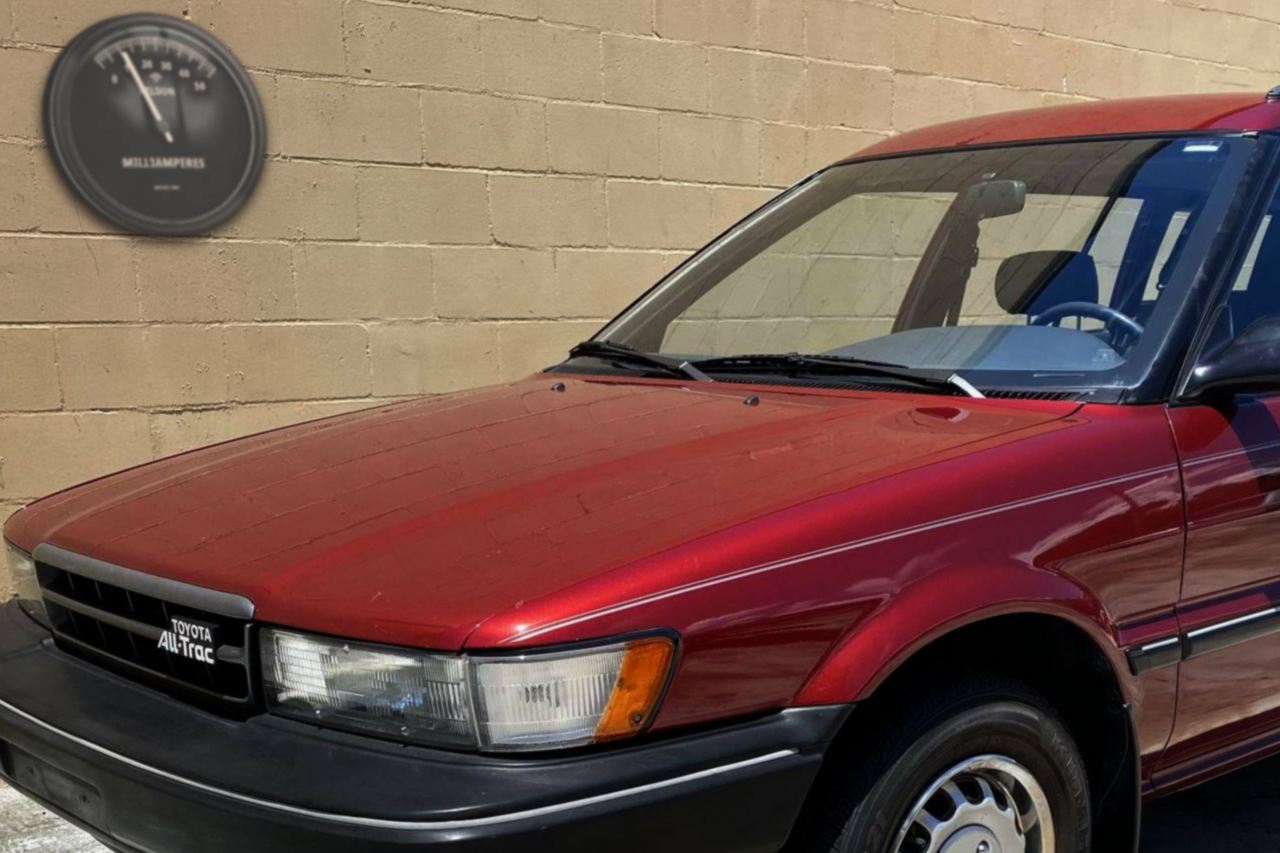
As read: {"value": 10, "unit": "mA"}
